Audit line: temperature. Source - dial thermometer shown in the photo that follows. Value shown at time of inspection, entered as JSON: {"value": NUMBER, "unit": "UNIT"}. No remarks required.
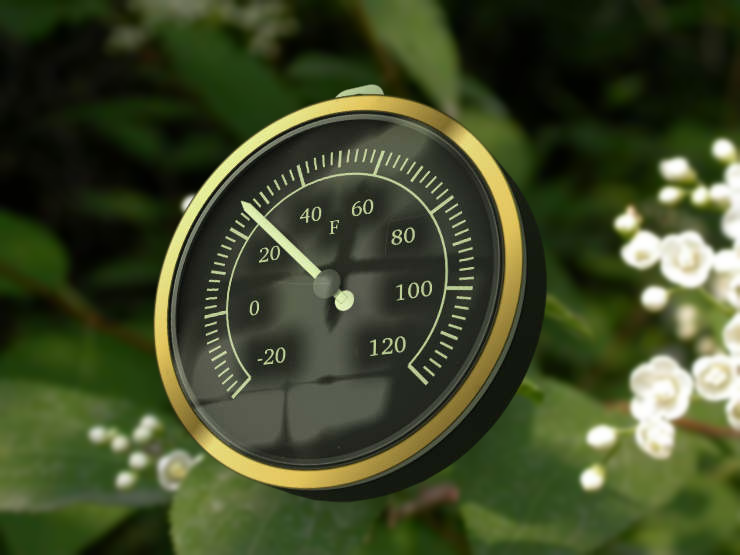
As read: {"value": 26, "unit": "°F"}
